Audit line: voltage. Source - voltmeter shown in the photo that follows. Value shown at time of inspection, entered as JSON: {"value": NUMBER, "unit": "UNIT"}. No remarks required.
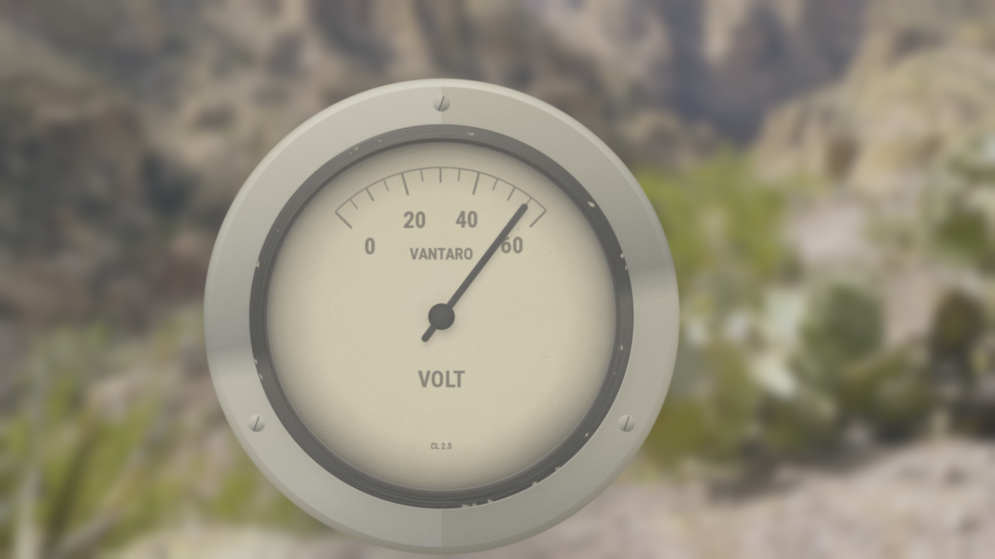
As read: {"value": 55, "unit": "V"}
